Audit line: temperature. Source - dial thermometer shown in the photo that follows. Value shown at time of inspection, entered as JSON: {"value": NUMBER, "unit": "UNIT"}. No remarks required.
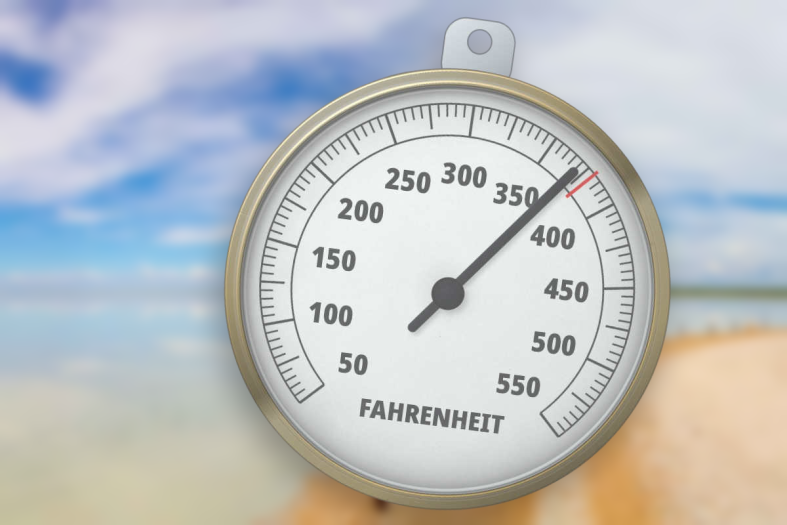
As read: {"value": 370, "unit": "°F"}
